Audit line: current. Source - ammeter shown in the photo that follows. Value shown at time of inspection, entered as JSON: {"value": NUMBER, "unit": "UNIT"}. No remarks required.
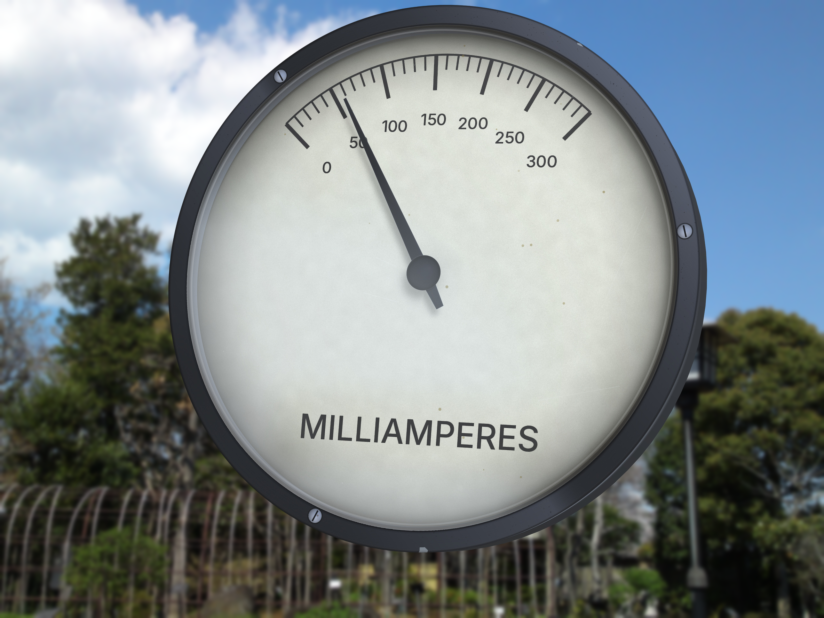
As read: {"value": 60, "unit": "mA"}
